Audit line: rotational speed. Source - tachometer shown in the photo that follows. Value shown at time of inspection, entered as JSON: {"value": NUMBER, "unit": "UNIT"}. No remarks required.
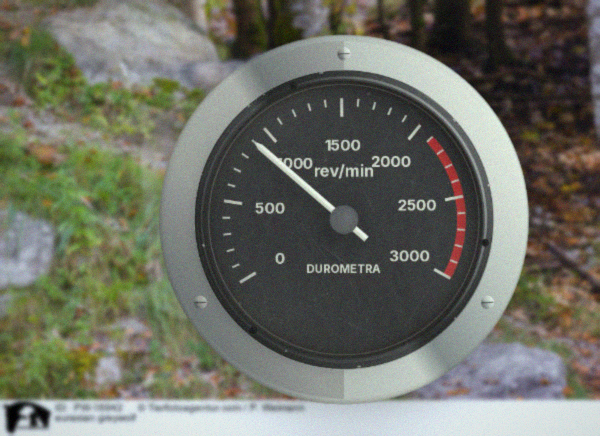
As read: {"value": 900, "unit": "rpm"}
